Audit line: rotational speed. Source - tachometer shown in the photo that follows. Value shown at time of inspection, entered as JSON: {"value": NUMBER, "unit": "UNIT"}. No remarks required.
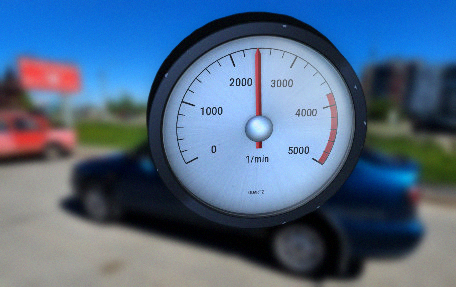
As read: {"value": 2400, "unit": "rpm"}
